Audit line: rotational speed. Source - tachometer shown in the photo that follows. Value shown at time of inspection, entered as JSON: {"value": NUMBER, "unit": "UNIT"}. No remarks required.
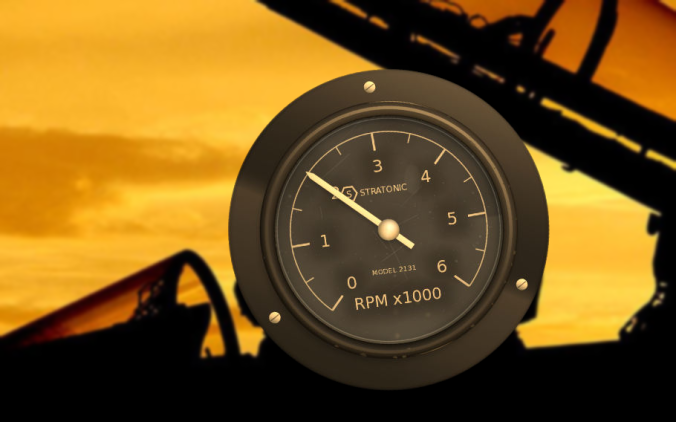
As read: {"value": 2000, "unit": "rpm"}
